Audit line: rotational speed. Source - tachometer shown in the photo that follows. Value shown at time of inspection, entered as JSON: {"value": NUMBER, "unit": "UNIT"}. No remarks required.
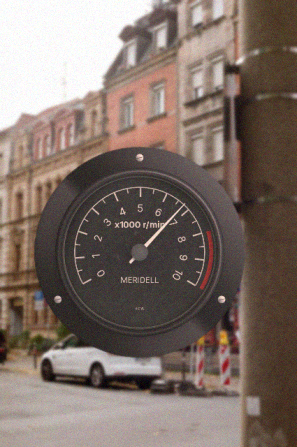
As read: {"value": 6750, "unit": "rpm"}
